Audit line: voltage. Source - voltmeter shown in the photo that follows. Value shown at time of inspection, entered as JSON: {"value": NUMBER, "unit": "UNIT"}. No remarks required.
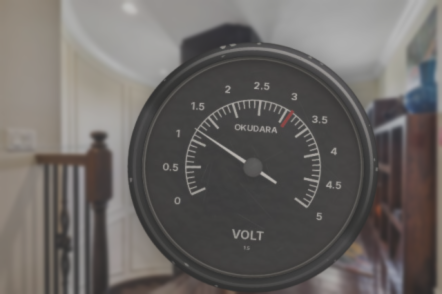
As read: {"value": 1.2, "unit": "V"}
